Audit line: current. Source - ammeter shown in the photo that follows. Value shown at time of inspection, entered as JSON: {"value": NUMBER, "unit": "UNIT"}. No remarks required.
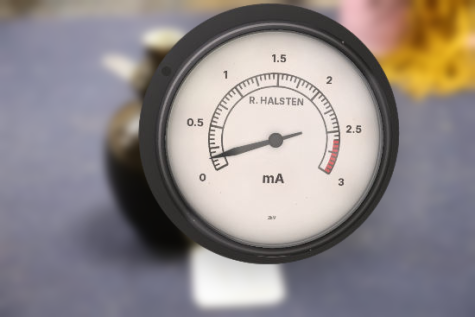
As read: {"value": 0.15, "unit": "mA"}
